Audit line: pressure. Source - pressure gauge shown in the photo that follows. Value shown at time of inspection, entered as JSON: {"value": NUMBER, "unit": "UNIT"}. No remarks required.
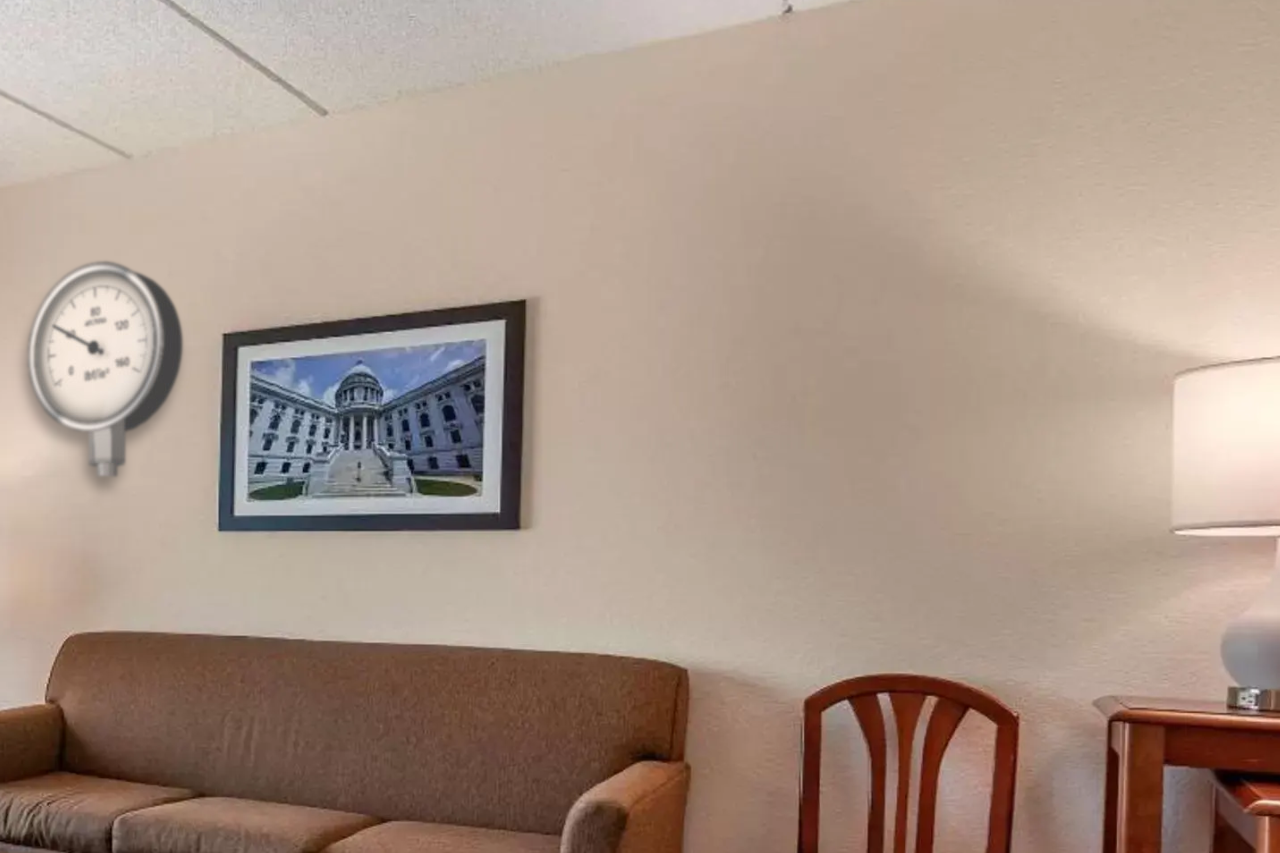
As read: {"value": 40, "unit": "psi"}
